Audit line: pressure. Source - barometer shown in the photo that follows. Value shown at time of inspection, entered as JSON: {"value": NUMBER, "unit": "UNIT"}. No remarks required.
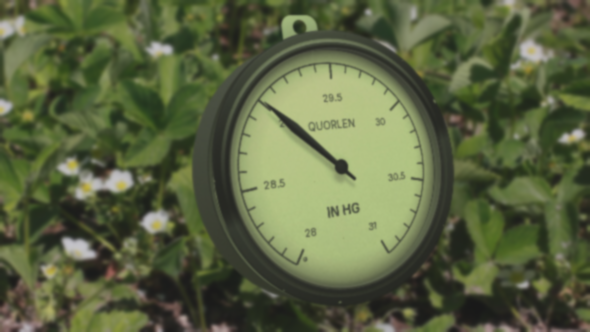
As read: {"value": 29, "unit": "inHg"}
